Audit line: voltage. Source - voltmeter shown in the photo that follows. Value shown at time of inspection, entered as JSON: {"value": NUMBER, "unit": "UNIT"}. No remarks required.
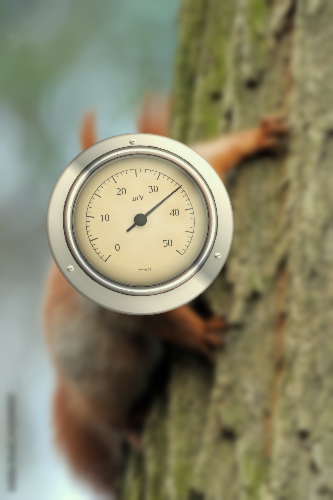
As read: {"value": 35, "unit": "mV"}
